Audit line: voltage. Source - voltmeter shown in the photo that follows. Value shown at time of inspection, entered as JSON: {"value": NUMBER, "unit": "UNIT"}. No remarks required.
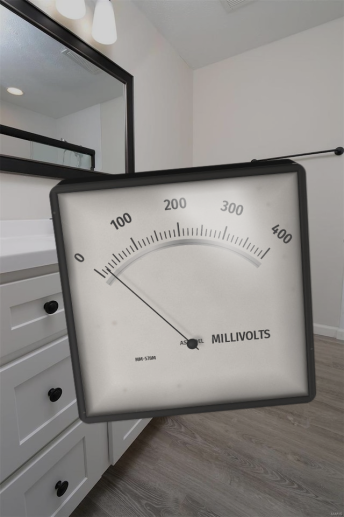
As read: {"value": 20, "unit": "mV"}
